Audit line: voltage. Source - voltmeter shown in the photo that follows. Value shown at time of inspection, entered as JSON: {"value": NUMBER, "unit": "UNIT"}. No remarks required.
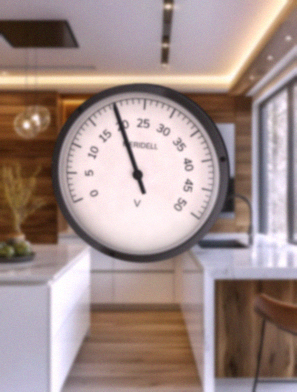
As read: {"value": 20, "unit": "V"}
